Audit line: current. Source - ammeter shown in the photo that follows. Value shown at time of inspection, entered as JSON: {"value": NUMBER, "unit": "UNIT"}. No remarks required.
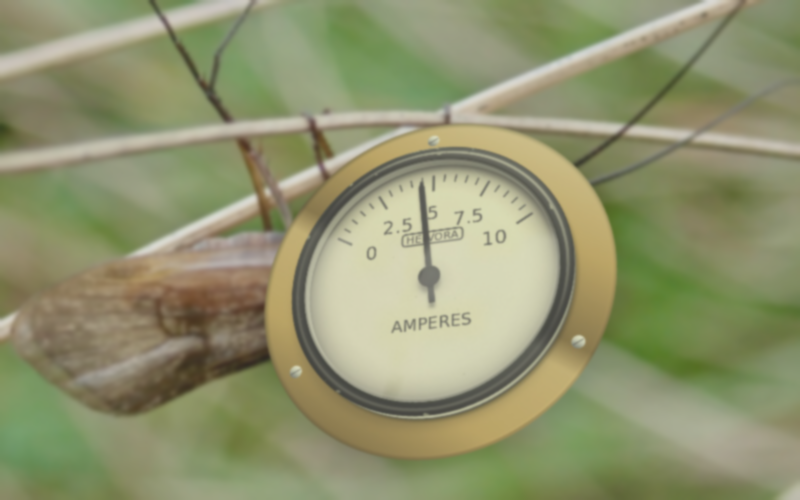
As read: {"value": 4.5, "unit": "A"}
